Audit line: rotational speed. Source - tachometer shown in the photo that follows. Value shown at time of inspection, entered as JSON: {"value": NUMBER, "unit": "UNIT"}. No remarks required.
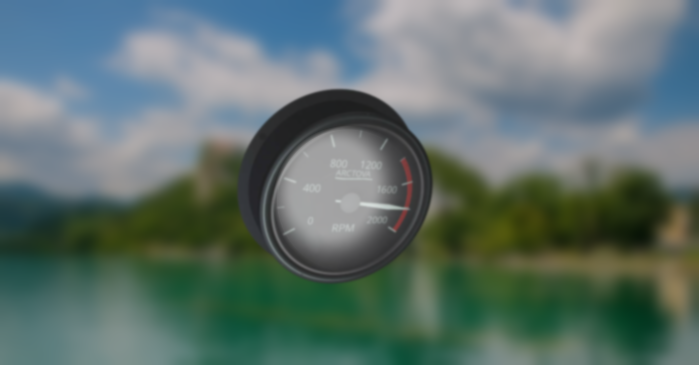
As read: {"value": 1800, "unit": "rpm"}
